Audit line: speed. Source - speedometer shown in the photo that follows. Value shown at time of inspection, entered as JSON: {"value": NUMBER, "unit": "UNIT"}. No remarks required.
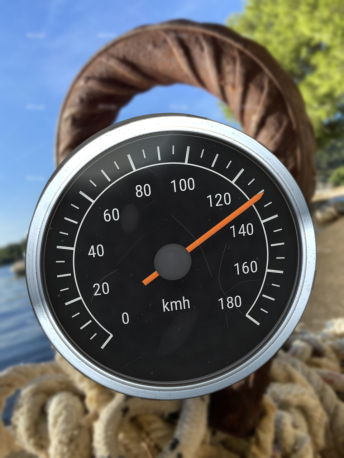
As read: {"value": 130, "unit": "km/h"}
